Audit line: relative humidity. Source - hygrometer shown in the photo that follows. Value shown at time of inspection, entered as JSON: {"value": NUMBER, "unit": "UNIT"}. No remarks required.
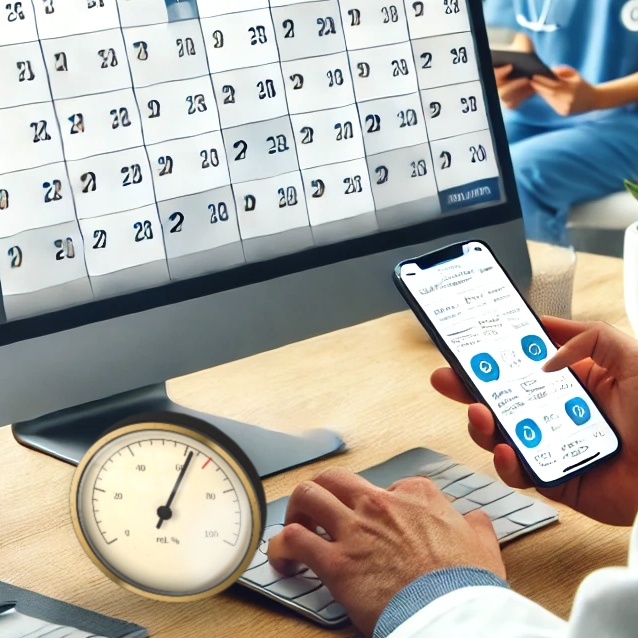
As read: {"value": 62, "unit": "%"}
